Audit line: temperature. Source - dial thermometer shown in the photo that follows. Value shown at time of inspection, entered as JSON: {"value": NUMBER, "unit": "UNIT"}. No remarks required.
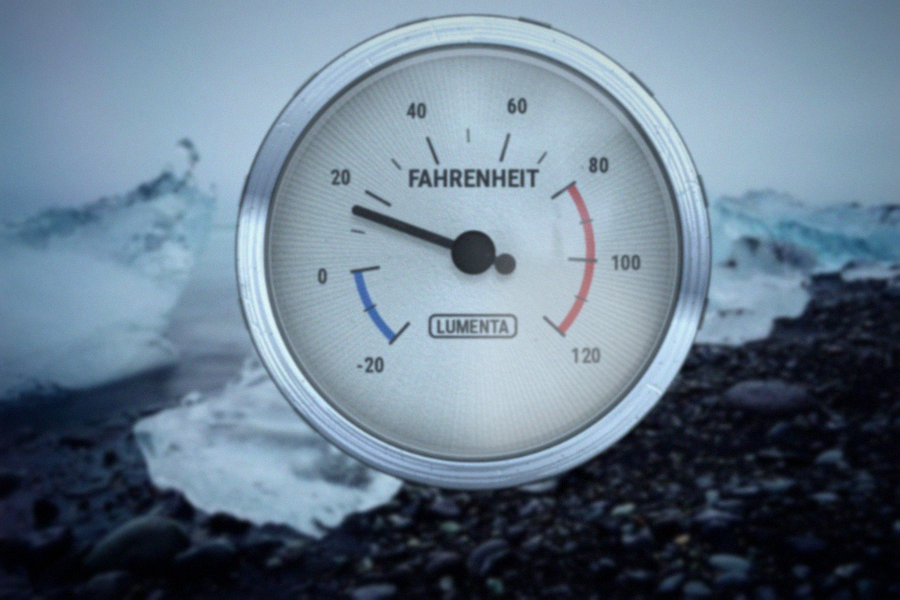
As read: {"value": 15, "unit": "°F"}
